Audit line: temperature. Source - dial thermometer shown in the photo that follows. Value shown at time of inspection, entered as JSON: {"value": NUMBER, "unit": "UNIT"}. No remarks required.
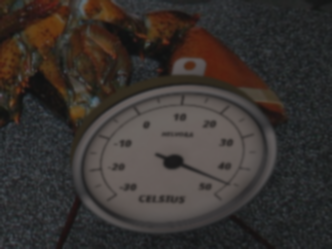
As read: {"value": 45, "unit": "°C"}
